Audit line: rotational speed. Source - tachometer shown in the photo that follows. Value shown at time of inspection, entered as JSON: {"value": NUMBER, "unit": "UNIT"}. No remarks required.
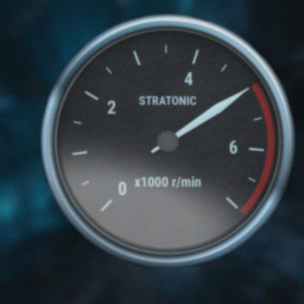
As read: {"value": 5000, "unit": "rpm"}
